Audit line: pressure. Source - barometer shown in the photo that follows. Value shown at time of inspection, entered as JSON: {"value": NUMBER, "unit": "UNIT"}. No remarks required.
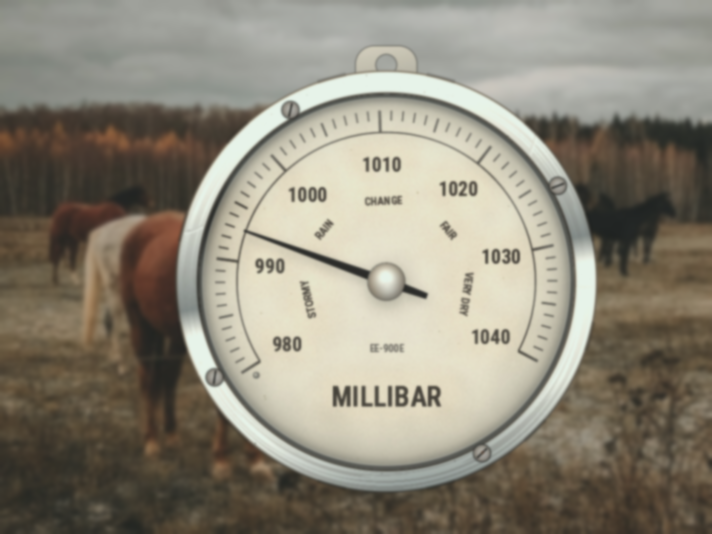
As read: {"value": 993, "unit": "mbar"}
